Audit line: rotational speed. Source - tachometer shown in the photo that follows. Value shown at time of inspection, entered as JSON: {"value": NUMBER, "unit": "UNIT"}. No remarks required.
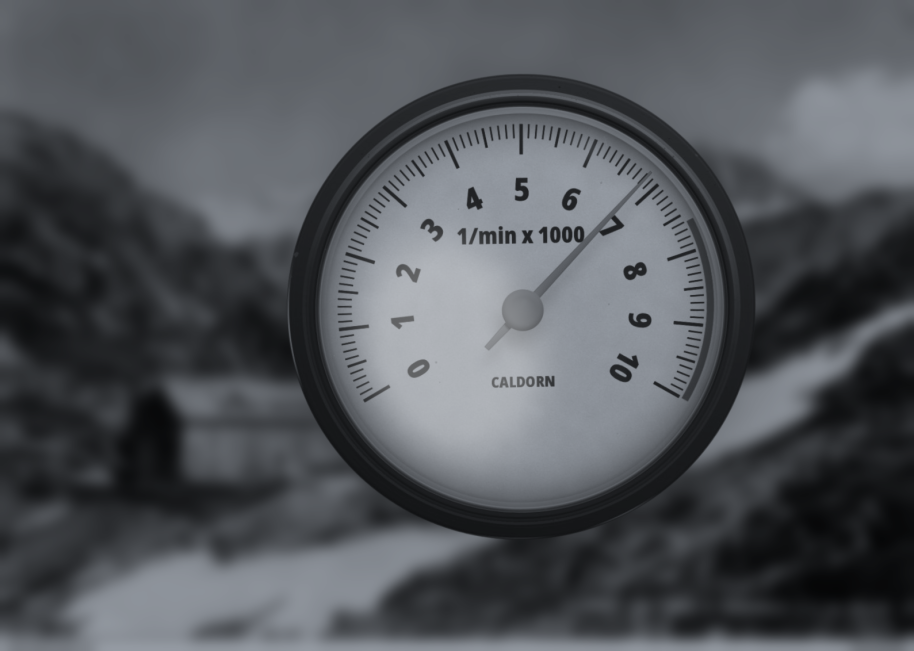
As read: {"value": 6800, "unit": "rpm"}
